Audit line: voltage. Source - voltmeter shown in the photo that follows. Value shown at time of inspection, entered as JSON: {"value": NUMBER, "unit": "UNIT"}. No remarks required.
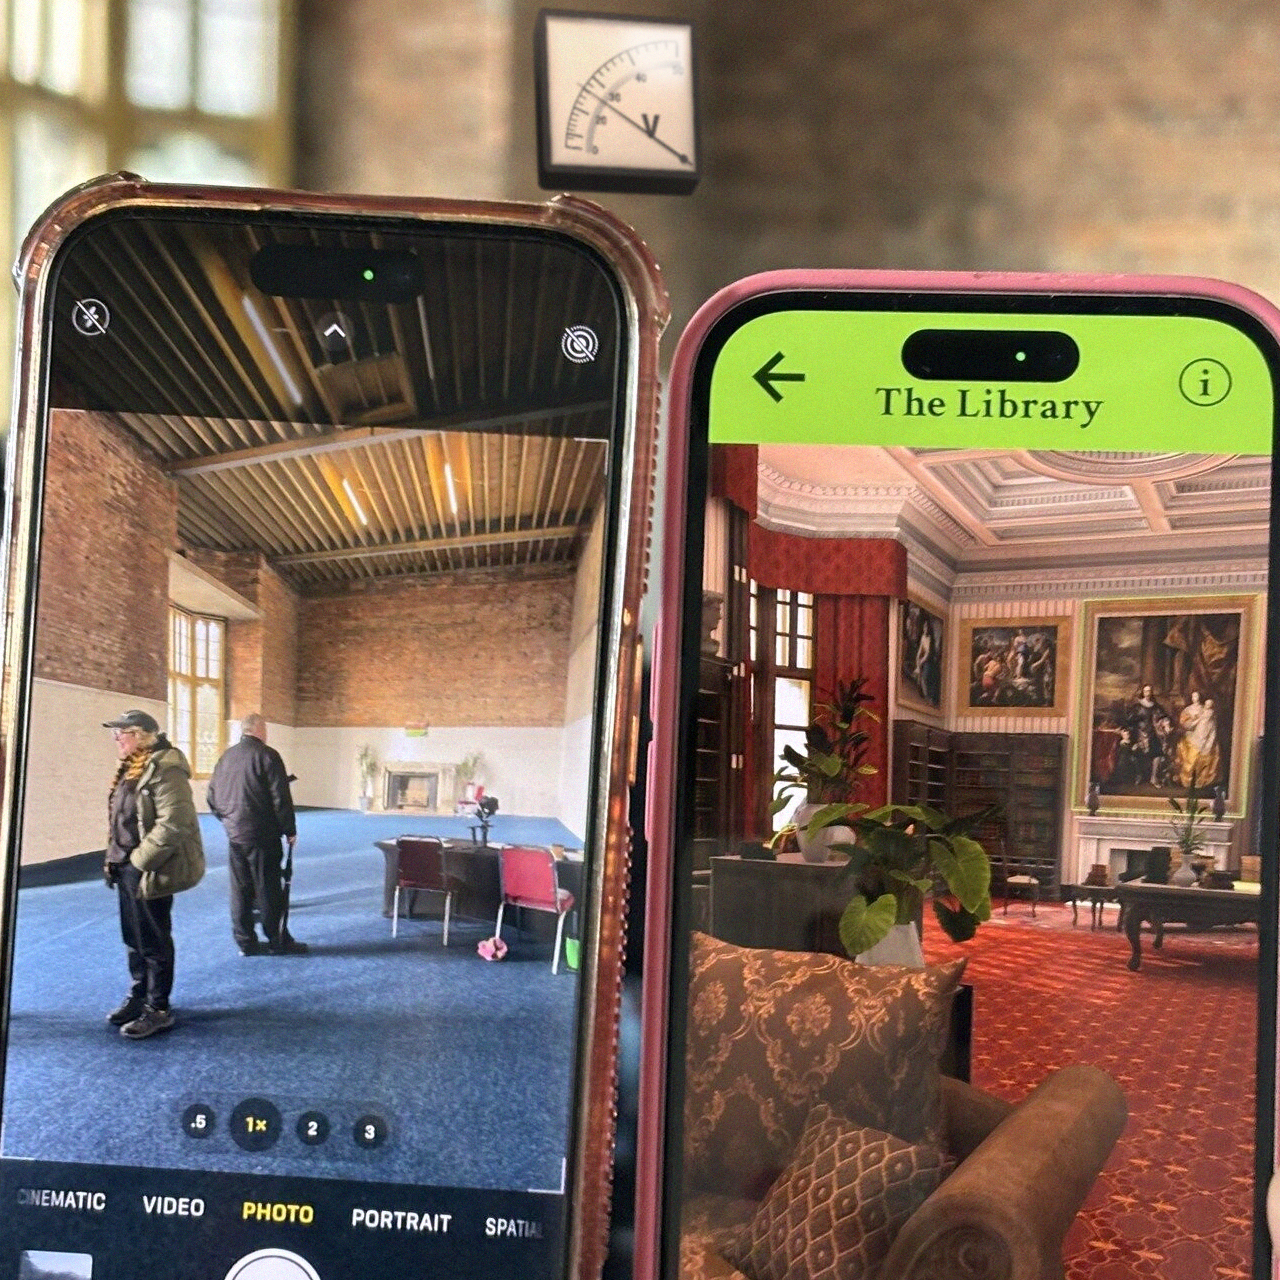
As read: {"value": 26, "unit": "V"}
